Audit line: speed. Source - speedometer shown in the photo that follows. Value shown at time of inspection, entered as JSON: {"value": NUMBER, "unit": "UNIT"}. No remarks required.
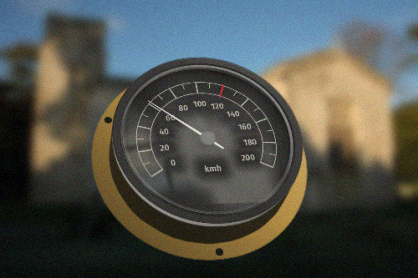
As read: {"value": 60, "unit": "km/h"}
